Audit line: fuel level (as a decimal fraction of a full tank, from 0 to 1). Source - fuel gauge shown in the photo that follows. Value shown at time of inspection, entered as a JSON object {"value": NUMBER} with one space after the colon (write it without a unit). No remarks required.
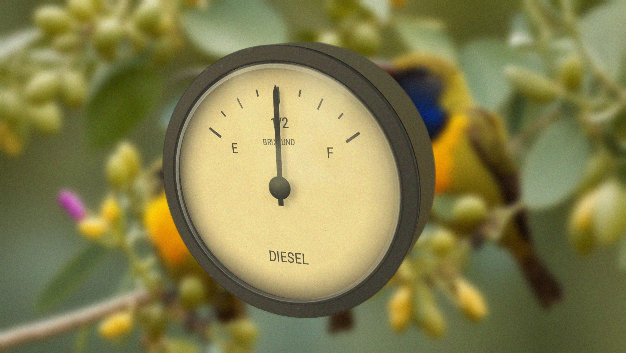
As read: {"value": 0.5}
